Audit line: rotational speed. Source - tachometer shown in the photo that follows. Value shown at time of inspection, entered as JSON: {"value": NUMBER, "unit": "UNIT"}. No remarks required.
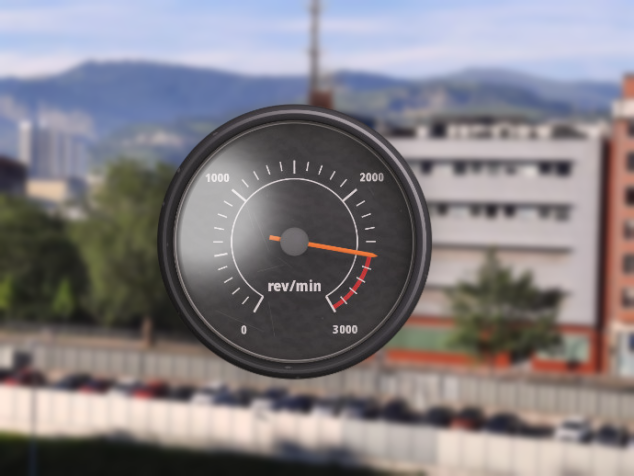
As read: {"value": 2500, "unit": "rpm"}
